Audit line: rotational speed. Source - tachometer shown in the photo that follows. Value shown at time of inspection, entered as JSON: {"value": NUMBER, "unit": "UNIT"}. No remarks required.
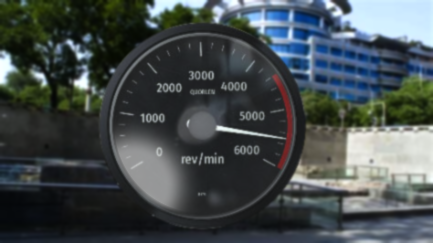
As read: {"value": 5500, "unit": "rpm"}
